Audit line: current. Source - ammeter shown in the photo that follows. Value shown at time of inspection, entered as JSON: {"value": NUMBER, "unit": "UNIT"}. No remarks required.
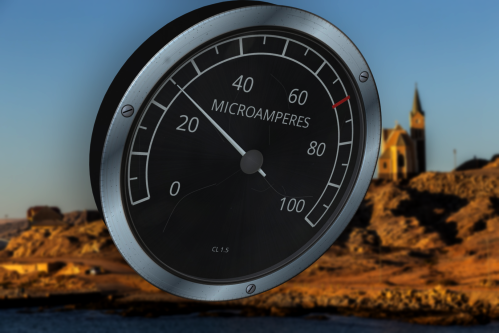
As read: {"value": 25, "unit": "µA"}
